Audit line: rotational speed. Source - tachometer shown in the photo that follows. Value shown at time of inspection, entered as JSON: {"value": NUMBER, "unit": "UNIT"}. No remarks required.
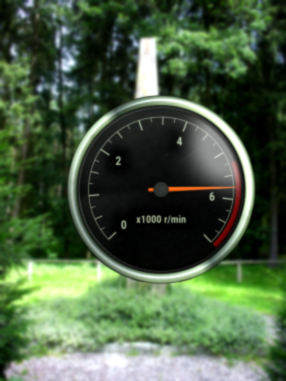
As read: {"value": 5750, "unit": "rpm"}
